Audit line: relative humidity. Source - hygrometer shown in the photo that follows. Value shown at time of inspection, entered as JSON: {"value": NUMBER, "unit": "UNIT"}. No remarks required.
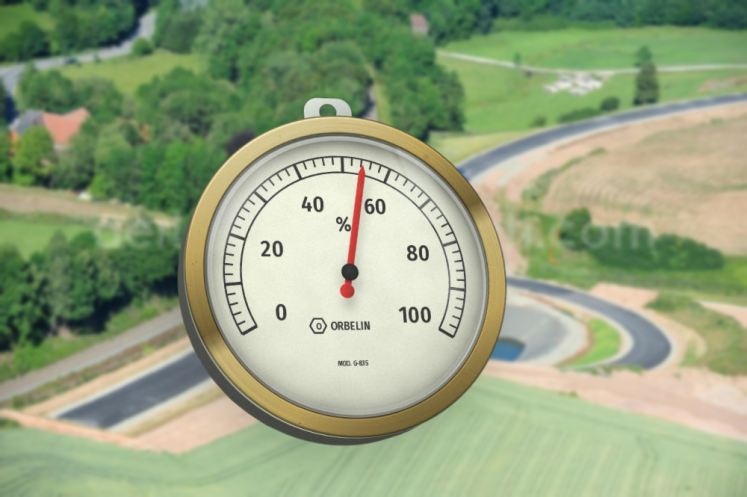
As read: {"value": 54, "unit": "%"}
